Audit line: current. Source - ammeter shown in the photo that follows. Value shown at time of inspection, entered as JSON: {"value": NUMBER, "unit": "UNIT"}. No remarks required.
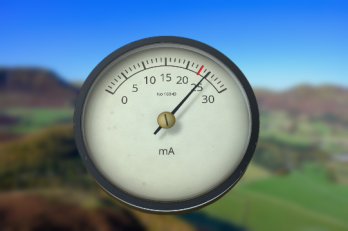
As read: {"value": 25, "unit": "mA"}
